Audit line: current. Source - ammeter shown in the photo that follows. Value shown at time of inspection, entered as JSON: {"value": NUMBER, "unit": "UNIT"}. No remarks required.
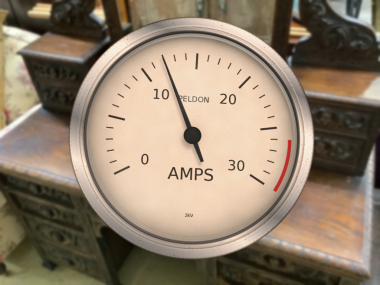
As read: {"value": 12, "unit": "A"}
